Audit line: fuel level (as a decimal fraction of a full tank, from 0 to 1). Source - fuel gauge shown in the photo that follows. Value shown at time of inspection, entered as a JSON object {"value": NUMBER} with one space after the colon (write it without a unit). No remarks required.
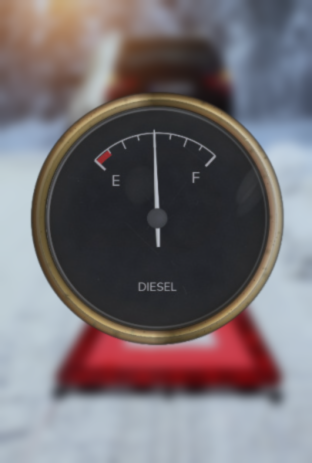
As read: {"value": 0.5}
